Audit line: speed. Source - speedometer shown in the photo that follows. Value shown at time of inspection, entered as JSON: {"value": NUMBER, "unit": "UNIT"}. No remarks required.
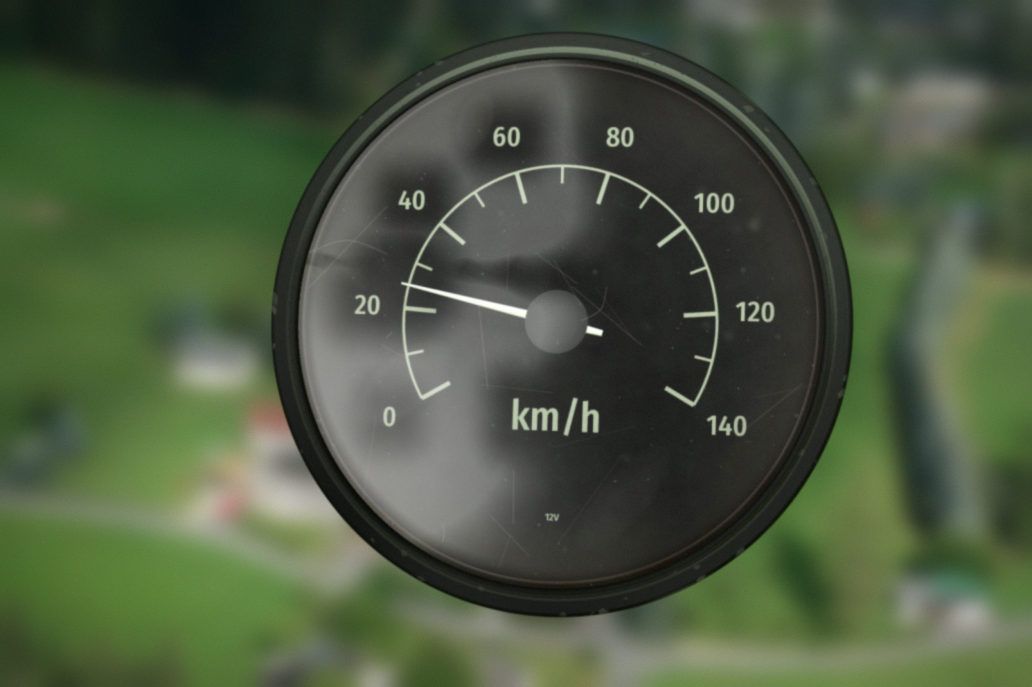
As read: {"value": 25, "unit": "km/h"}
